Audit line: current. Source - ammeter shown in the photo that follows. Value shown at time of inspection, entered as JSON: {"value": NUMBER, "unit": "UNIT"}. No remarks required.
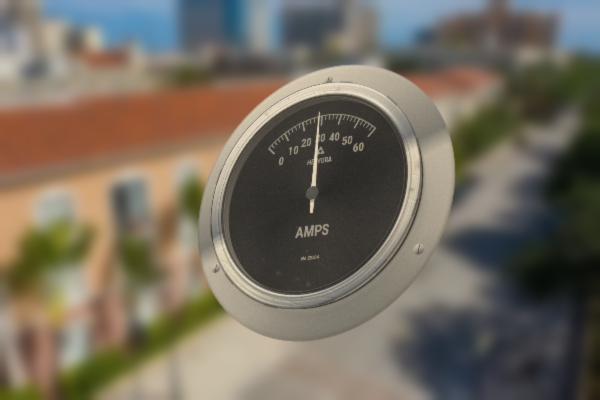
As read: {"value": 30, "unit": "A"}
